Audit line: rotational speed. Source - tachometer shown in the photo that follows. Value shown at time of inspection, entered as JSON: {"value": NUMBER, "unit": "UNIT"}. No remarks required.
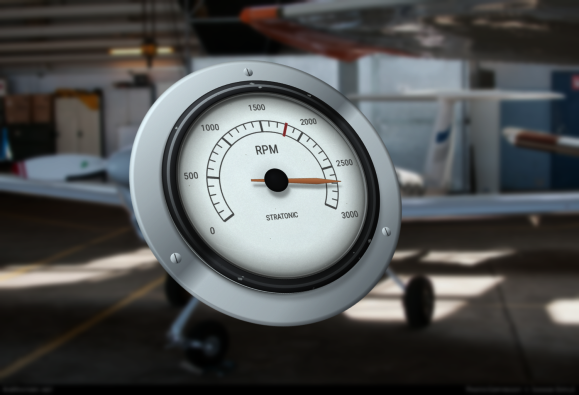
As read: {"value": 2700, "unit": "rpm"}
